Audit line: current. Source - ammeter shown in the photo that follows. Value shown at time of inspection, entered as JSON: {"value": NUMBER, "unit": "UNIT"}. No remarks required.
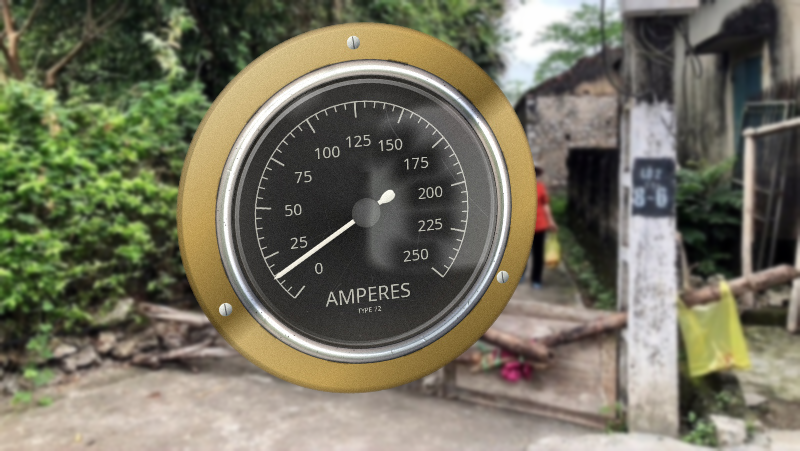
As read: {"value": 15, "unit": "A"}
